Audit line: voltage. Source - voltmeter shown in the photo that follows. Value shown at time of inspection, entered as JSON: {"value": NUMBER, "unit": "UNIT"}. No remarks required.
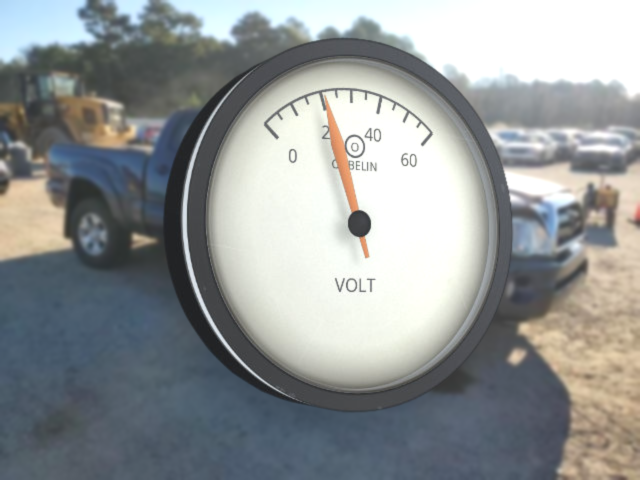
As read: {"value": 20, "unit": "V"}
